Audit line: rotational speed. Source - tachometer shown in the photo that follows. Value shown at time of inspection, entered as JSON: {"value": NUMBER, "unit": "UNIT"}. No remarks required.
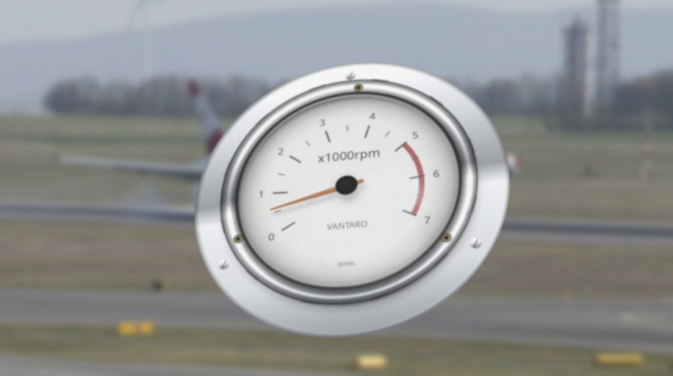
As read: {"value": 500, "unit": "rpm"}
